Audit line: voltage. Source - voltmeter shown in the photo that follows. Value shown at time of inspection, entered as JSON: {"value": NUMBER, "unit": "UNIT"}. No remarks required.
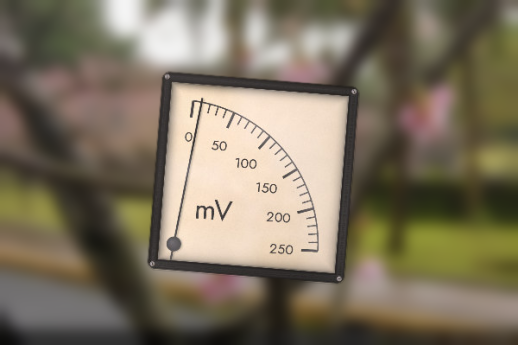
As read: {"value": 10, "unit": "mV"}
